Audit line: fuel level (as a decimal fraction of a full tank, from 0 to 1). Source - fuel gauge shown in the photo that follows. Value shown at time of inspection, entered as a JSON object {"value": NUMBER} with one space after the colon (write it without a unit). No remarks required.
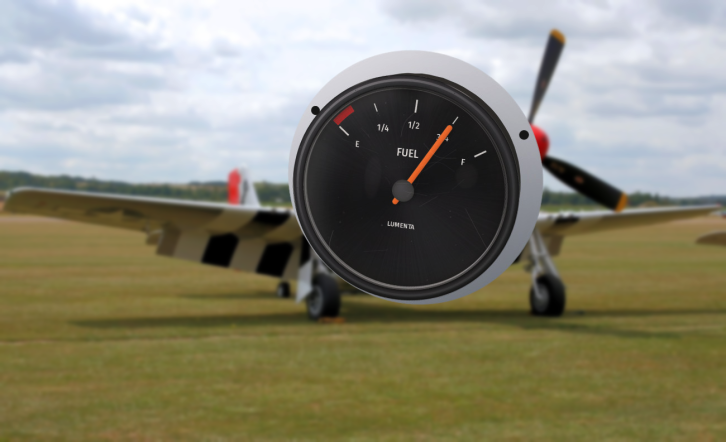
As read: {"value": 0.75}
